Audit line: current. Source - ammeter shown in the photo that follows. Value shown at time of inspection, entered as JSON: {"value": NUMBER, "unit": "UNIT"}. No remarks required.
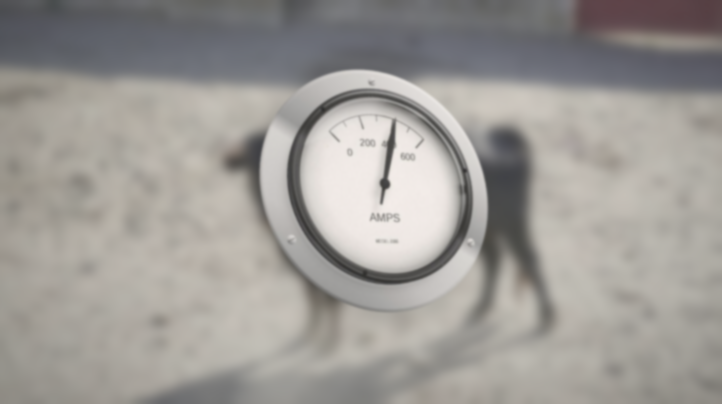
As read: {"value": 400, "unit": "A"}
